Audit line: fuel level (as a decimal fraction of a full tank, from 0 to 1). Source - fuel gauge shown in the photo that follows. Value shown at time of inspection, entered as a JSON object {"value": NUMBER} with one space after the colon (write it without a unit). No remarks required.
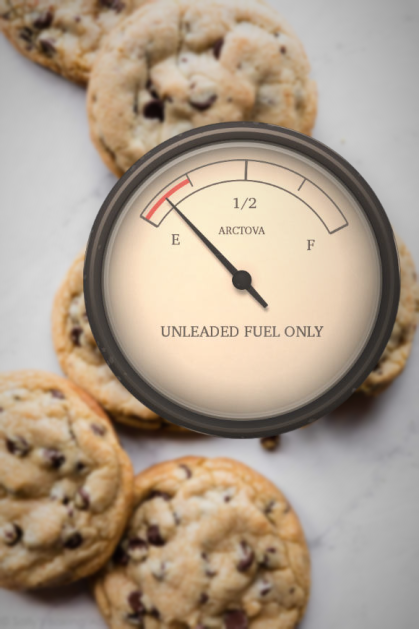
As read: {"value": 0.125}
